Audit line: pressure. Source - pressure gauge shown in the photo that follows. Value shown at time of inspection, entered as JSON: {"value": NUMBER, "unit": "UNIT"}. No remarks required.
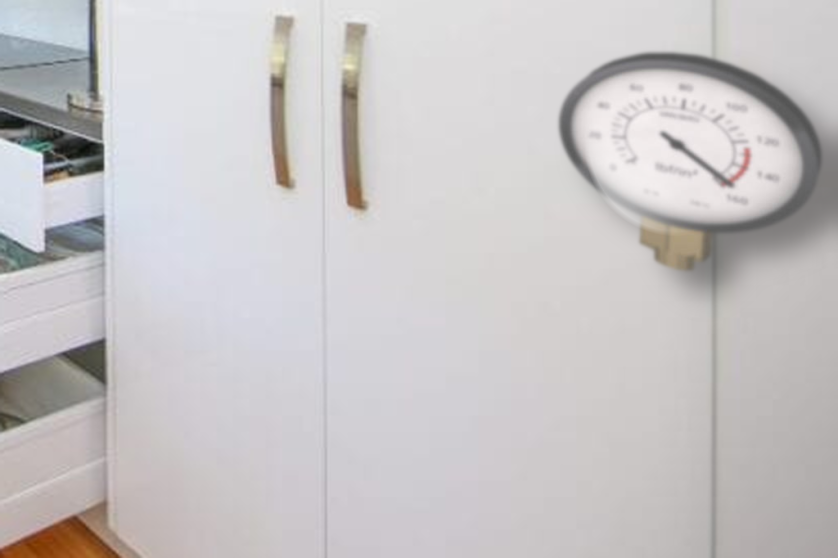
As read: {"value": 155, "unit": "psi"}
